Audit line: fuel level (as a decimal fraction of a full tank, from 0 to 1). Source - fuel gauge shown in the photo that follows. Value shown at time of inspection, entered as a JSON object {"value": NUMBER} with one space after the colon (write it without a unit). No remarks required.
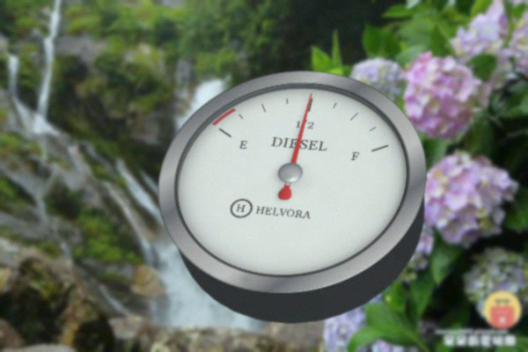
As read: {"value": 0.5}
